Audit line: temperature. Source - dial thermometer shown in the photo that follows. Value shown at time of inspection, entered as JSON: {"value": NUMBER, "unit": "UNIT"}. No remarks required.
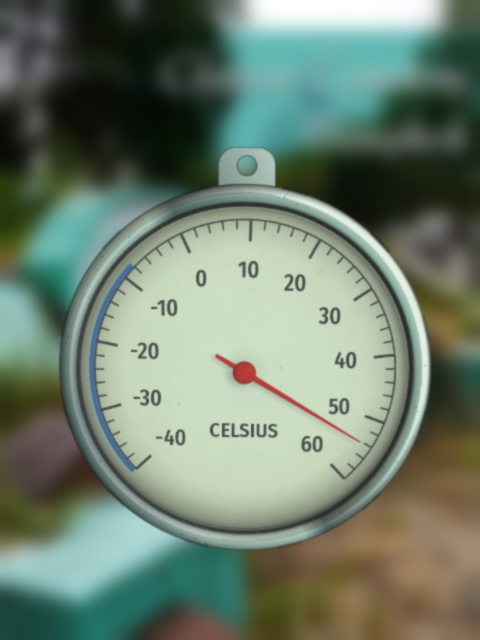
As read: {"value": 54, "unit": "°C"}
